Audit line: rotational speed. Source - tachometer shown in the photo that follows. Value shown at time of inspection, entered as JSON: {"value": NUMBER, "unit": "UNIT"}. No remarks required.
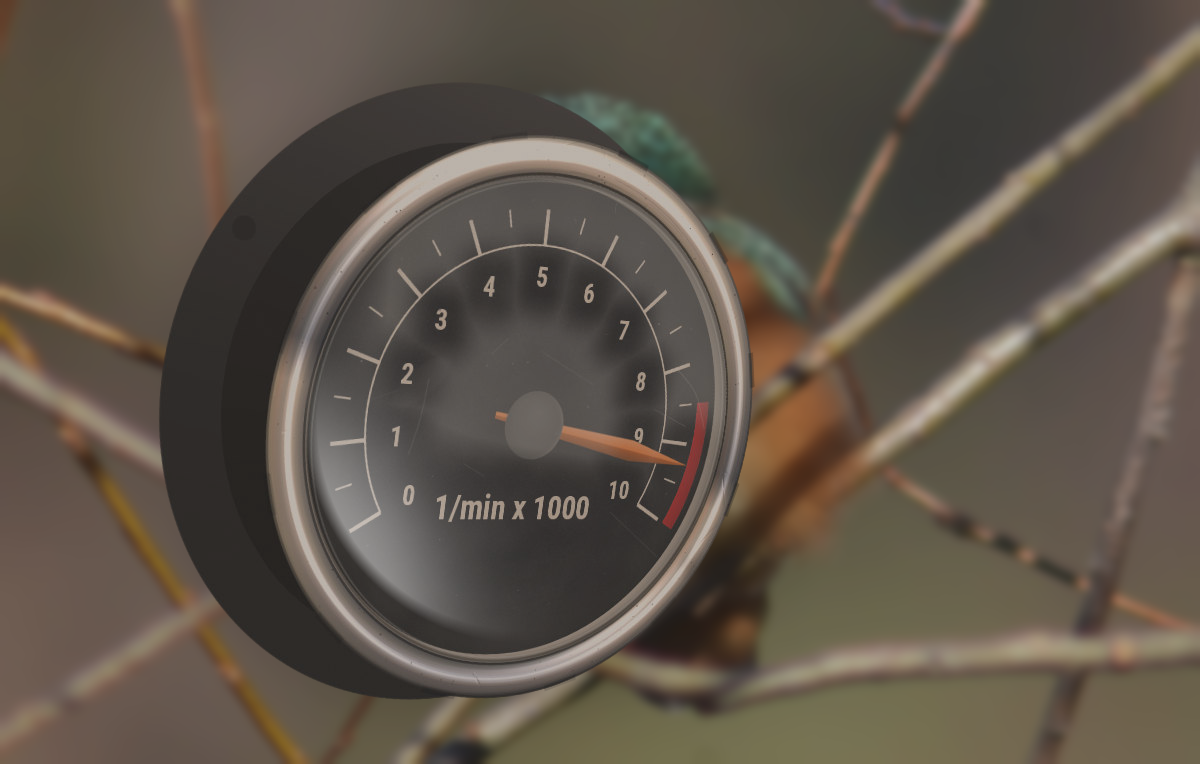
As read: {"value": 9250, "unit": "rpm"}
